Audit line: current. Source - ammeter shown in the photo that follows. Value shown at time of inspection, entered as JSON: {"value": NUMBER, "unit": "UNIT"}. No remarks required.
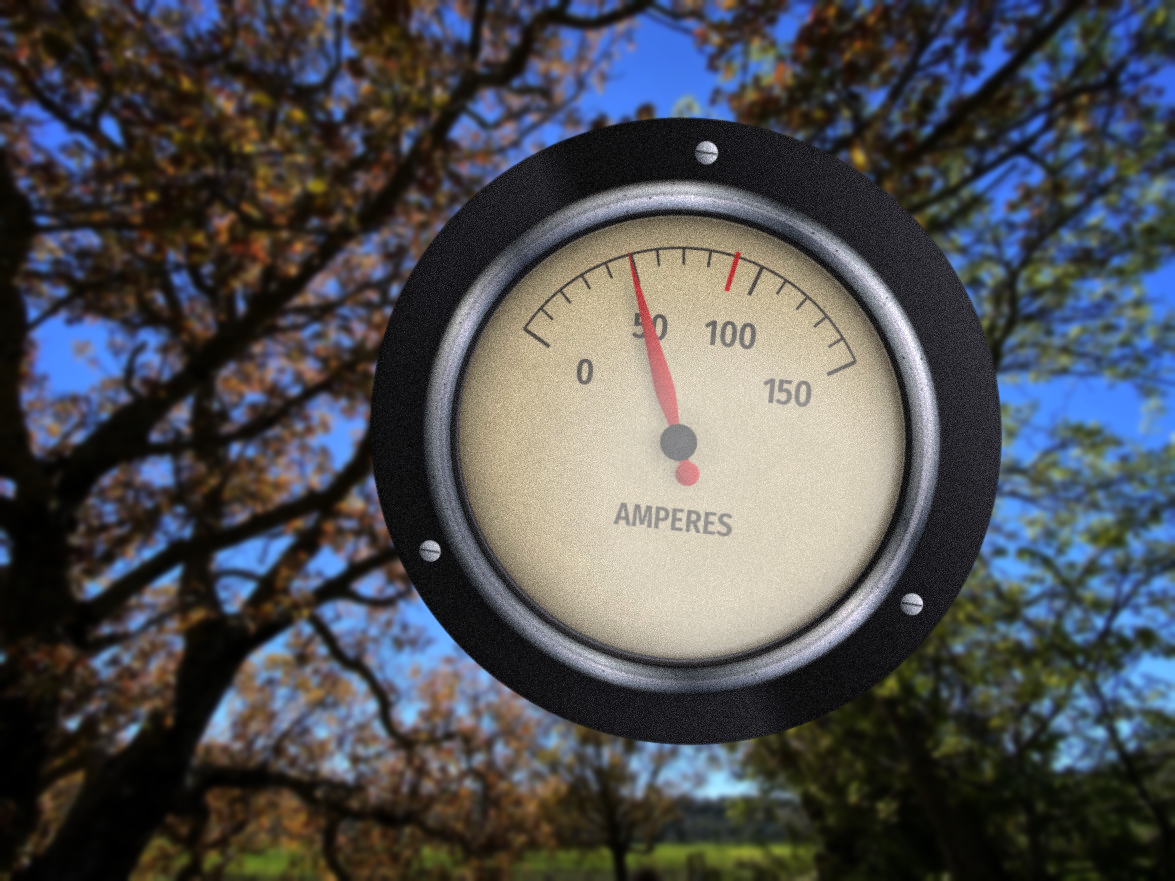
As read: {"value": 50, "unit": "A"}
